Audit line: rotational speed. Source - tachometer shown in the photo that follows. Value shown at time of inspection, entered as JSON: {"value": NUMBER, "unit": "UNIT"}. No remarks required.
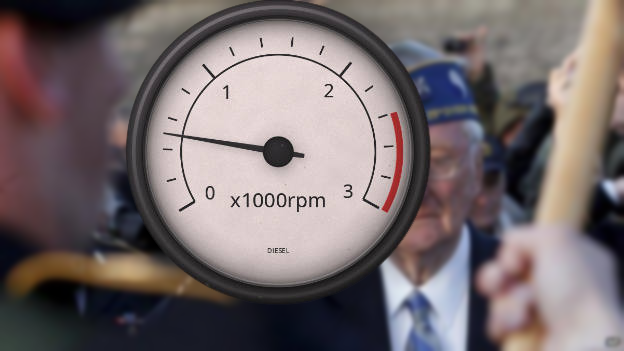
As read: {"value": 500, "unit": "rpm"}
